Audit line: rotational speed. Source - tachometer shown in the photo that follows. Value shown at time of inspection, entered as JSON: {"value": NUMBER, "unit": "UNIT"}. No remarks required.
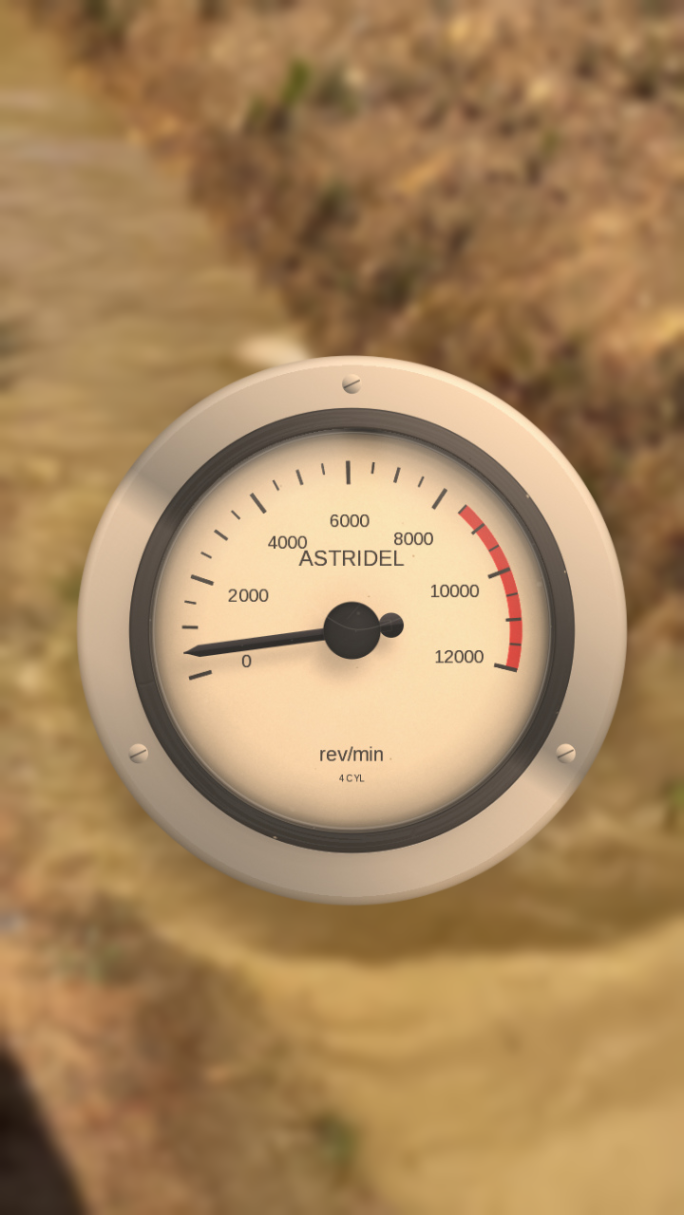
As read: {"value": 500, "unit": "rpm"}
